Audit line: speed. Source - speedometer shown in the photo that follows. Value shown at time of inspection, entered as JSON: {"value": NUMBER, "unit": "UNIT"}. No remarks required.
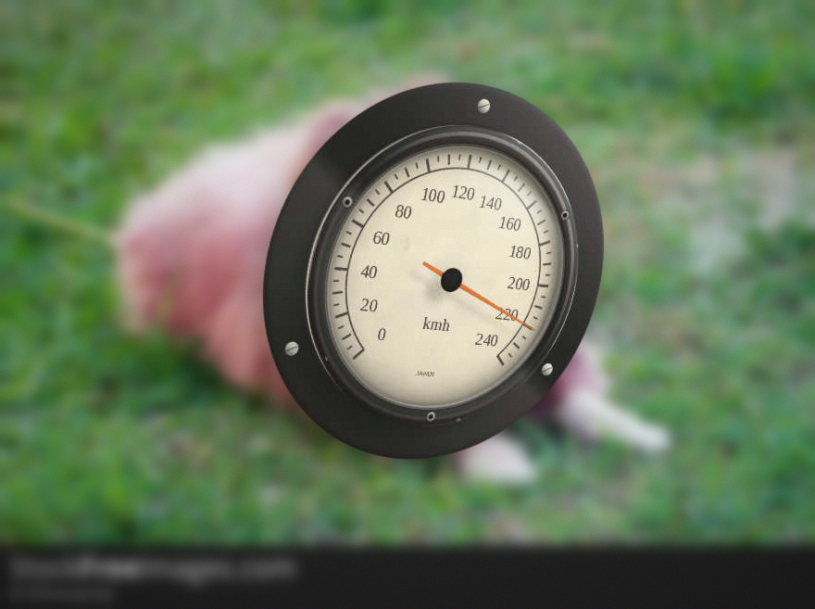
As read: {"value": 220, "unit": "km/h"}
